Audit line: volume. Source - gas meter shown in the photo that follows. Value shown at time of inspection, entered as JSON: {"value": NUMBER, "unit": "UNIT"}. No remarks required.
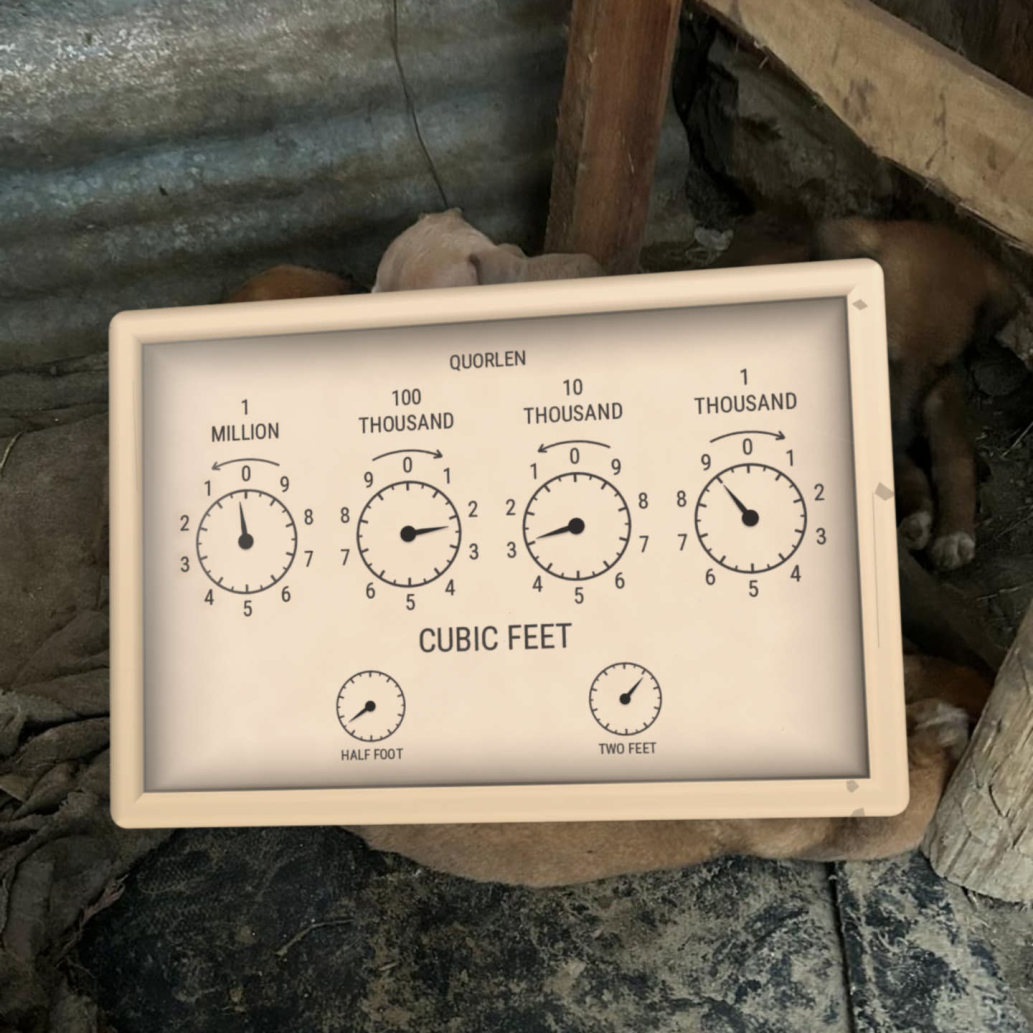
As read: {"value": 22900, "unit": "ft³"}
